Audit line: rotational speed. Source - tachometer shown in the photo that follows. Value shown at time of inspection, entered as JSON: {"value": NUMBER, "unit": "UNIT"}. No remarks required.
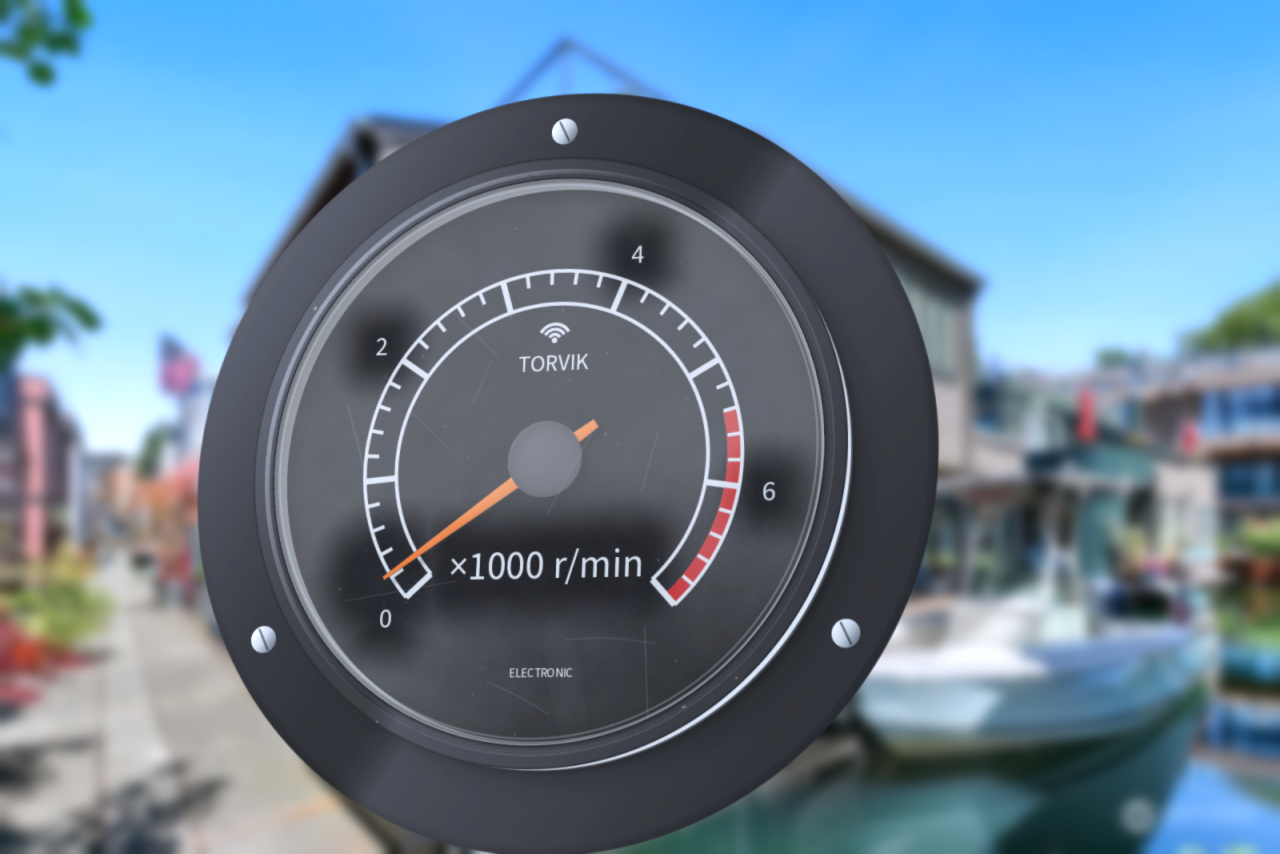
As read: {"value": 200, "unit": "rpm"}
